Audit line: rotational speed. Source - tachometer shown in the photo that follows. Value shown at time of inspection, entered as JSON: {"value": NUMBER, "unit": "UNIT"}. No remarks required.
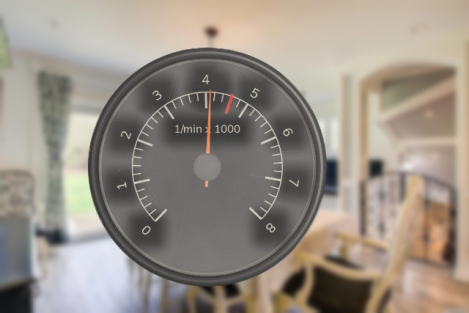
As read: {"value": 4100, "unit": "rpm"}
